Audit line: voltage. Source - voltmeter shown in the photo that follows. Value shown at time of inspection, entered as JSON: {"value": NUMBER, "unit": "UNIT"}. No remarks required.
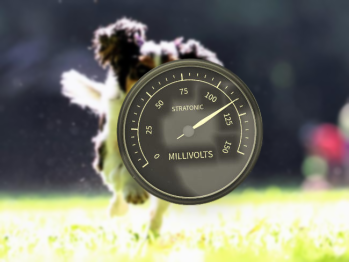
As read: {"value": 115, "unit": "mV"}
